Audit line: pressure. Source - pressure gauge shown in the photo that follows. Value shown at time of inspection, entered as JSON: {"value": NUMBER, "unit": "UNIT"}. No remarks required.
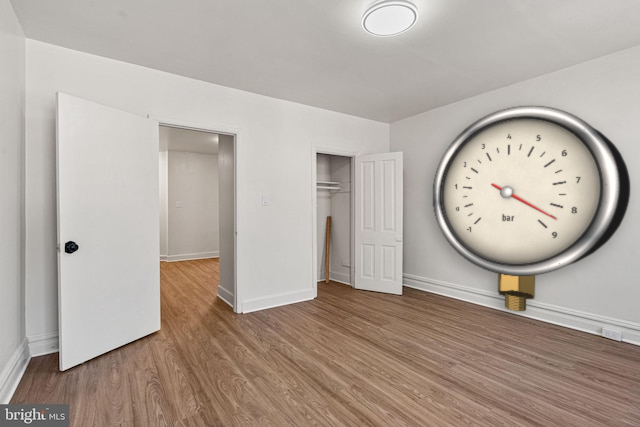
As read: {"value": 8.5, "unit": "bar"}
